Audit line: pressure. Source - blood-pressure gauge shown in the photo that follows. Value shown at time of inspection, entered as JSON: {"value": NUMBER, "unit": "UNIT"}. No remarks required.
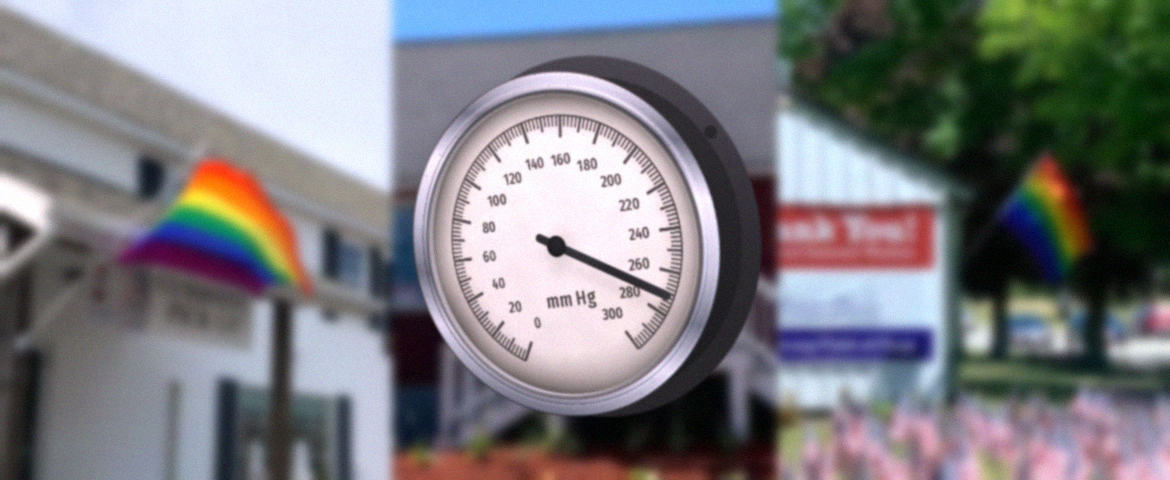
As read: {"value": 270, "unit": "mmHg"}
